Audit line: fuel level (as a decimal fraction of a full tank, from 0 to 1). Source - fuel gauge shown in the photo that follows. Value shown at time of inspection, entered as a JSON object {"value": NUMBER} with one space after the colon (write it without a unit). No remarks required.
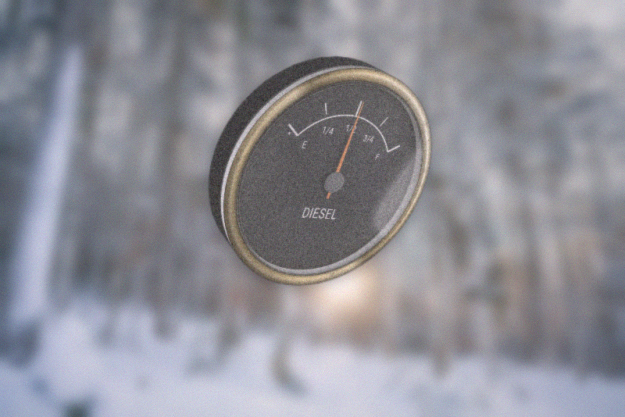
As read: {"value": 0.5}
